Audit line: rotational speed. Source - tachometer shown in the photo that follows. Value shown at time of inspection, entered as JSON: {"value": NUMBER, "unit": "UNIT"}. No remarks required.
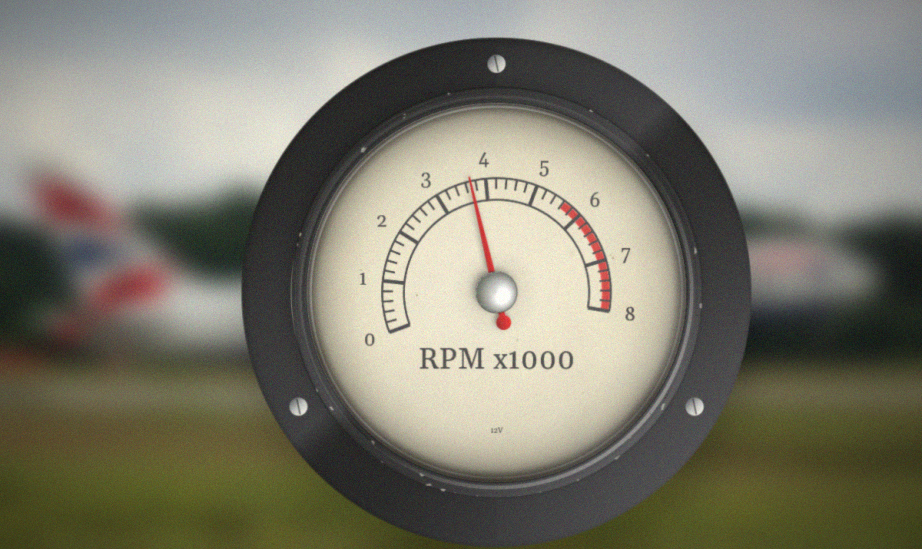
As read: {"value": 3700, "unit": "rpm"}
